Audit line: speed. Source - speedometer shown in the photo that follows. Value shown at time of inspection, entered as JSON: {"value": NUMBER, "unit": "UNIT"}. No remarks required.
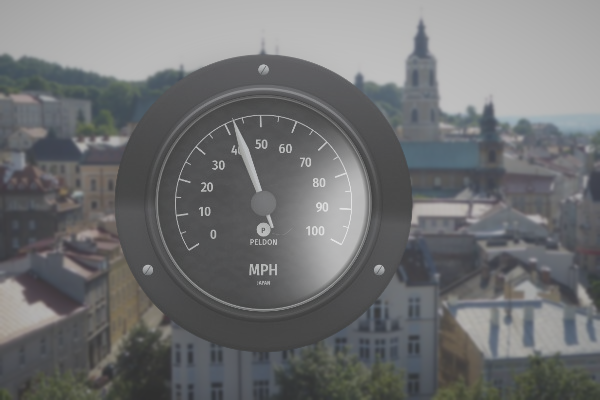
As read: {"value": 42.5, "unit": "mph"}
